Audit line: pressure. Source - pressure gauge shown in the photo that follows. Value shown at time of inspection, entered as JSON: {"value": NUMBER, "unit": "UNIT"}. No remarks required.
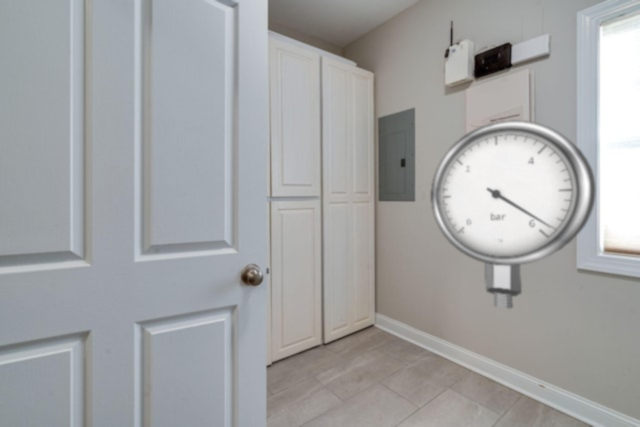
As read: {"value": 5.8, "unit": "bar"}
